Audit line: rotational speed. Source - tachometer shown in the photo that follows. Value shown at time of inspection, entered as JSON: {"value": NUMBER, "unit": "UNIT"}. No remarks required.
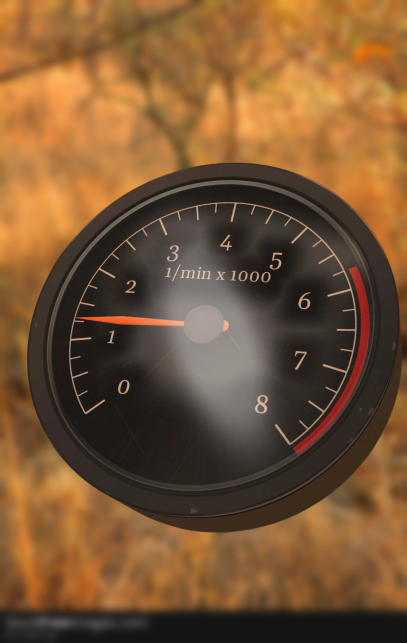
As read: {"value": 1250, "unit": "rpm"}
